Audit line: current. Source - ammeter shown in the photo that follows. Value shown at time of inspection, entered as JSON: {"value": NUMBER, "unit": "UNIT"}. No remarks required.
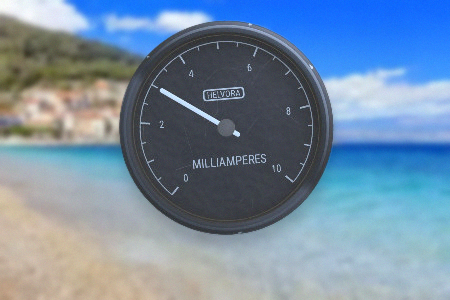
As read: {"value": 3, "unit": "mA"}
